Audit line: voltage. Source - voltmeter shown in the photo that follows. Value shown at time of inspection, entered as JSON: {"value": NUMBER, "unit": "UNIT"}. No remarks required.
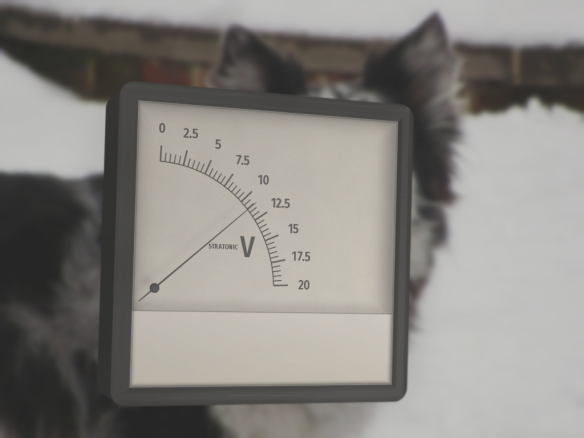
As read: {"value": 11, "unit": "V"}
